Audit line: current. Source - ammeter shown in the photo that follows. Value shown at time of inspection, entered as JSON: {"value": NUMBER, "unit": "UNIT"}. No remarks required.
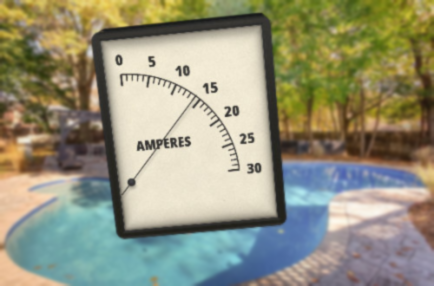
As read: {"value": 14, "unit": "A"}
